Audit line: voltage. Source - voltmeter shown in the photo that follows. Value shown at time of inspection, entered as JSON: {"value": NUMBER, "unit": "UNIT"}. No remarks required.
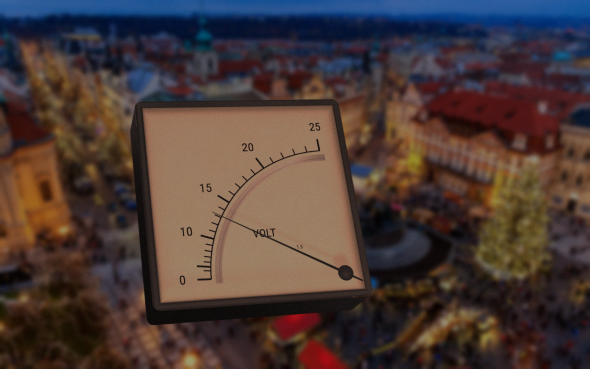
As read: {"value": 13, "unit": "V"}
